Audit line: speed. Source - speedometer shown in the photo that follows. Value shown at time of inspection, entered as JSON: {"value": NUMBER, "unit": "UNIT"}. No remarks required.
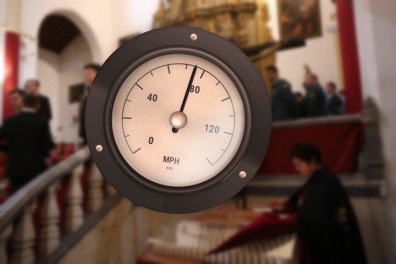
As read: {"value": 75, "unit": "mph"}
